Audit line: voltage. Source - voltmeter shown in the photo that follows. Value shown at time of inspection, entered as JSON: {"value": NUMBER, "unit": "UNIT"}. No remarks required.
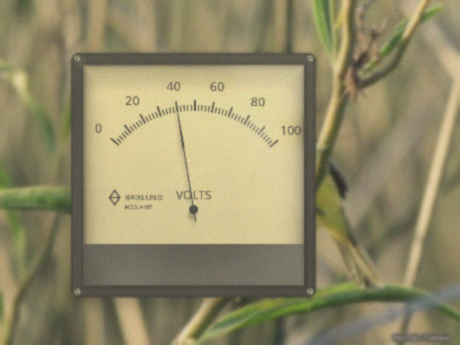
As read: {"value": 40, "unit": "V"}
